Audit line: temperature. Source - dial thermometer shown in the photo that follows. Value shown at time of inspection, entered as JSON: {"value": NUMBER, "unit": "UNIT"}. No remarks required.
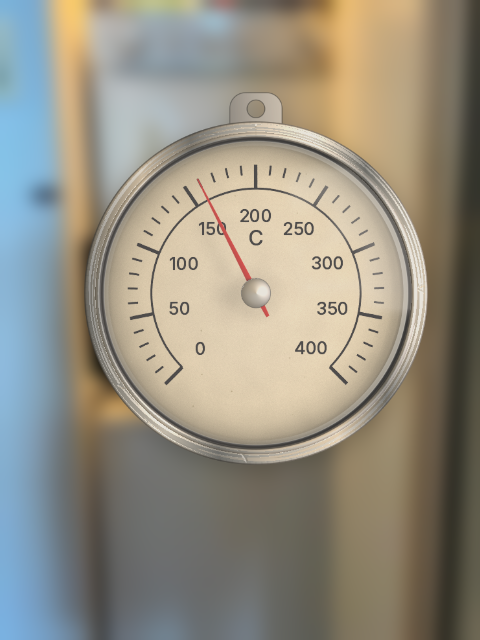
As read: {"value": 160, "unit": "°C"}
